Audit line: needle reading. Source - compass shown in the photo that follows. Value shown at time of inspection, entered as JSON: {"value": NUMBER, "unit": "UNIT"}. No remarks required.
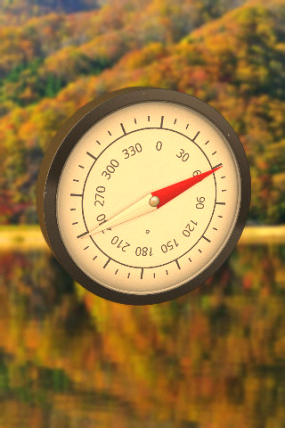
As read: {"value": 60, "unit": "°"}
